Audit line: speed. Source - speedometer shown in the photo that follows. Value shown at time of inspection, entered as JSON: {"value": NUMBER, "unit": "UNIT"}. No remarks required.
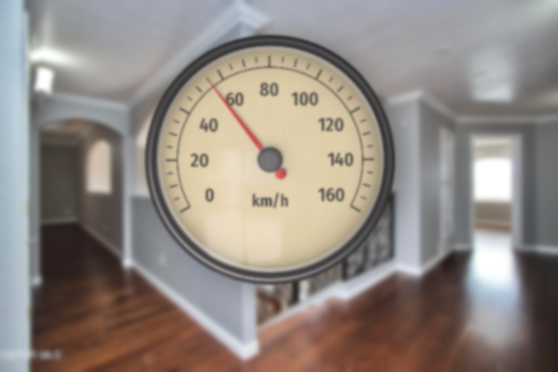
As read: {"value": 55, "unit": "km/h"}
